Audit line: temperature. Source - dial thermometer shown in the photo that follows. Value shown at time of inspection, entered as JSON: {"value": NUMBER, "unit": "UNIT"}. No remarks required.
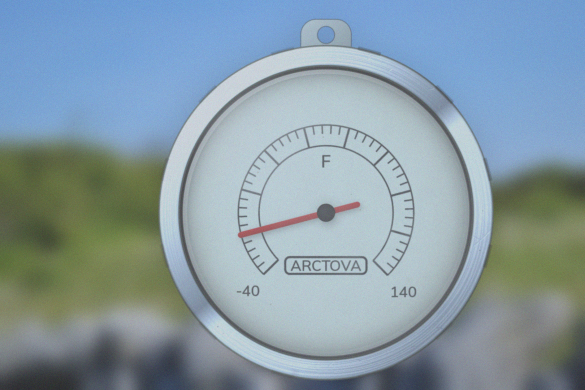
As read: {"value": -20, "unit": "°F"}
